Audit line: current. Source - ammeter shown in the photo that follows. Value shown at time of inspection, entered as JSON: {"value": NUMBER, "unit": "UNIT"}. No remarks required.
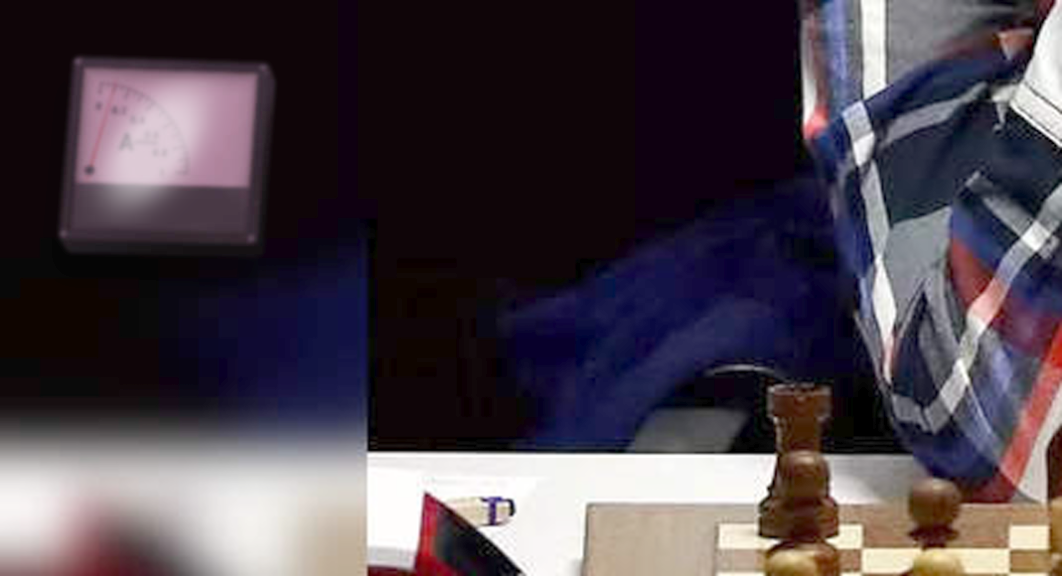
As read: {"value": 0.1, "unit": "A"}
